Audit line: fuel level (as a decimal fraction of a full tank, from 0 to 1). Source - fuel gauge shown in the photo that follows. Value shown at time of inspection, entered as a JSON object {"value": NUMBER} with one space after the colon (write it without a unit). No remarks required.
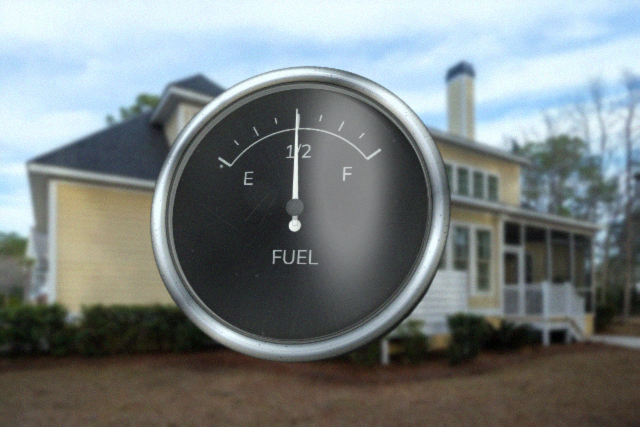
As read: {"value": 0.5}
